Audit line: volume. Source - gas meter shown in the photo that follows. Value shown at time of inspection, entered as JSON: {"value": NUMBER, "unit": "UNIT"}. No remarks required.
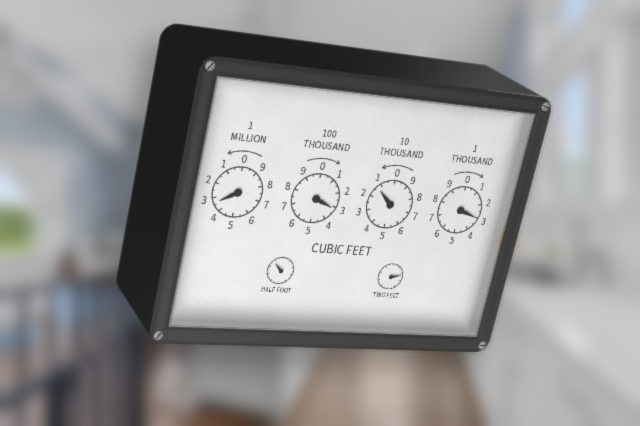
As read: {"value": 331300, "unit": "ft³"}
